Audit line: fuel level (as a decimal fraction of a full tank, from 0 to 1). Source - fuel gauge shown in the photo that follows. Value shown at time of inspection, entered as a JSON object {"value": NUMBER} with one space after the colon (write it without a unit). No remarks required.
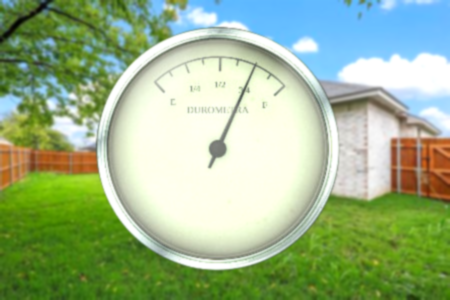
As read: {"value": 0.75}
